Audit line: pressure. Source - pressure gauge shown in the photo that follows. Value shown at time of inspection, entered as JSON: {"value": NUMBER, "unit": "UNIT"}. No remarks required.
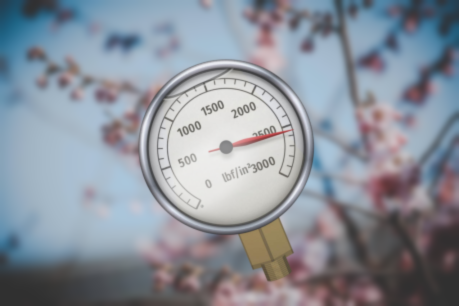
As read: {"value": 2550, "unit": "psi"}
